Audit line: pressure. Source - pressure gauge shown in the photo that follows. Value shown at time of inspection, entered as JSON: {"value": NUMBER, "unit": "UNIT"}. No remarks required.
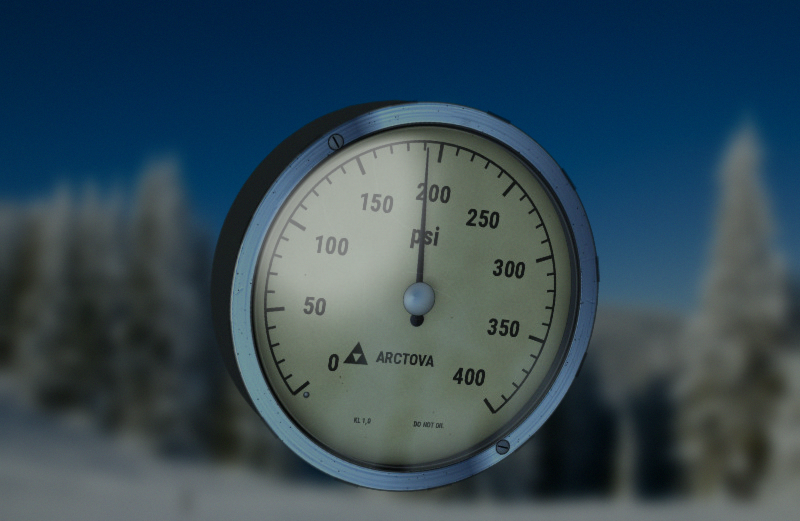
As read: {"value": 190, "unit": "psi"}
